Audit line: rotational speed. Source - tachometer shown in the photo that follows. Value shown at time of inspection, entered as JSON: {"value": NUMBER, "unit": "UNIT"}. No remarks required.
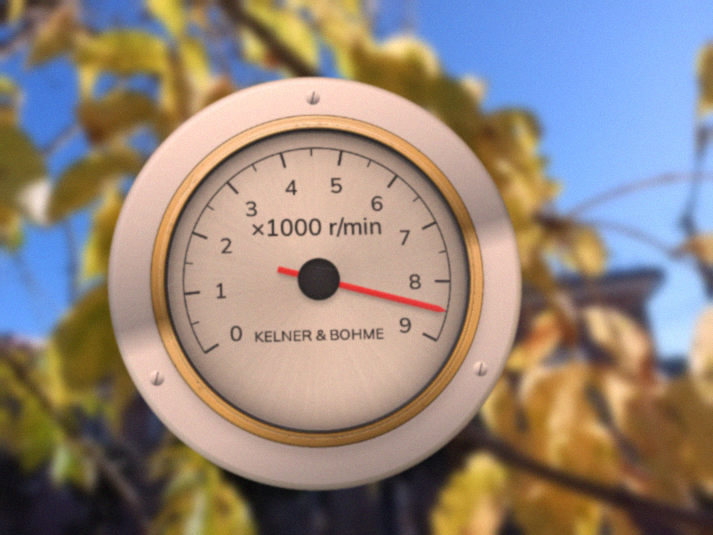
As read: {"value": 8500, "unit": "rpm"}
